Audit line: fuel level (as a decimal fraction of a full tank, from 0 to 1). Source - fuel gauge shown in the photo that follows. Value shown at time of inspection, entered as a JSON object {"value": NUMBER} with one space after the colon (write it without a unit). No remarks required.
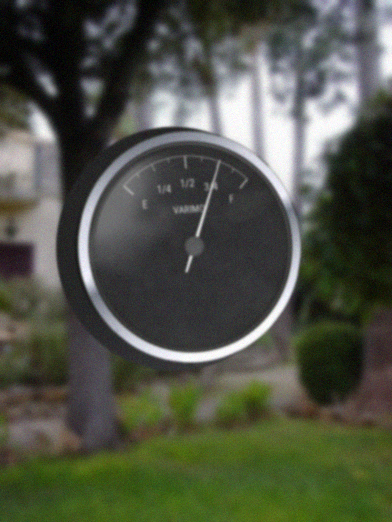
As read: {"value": 0.75}
